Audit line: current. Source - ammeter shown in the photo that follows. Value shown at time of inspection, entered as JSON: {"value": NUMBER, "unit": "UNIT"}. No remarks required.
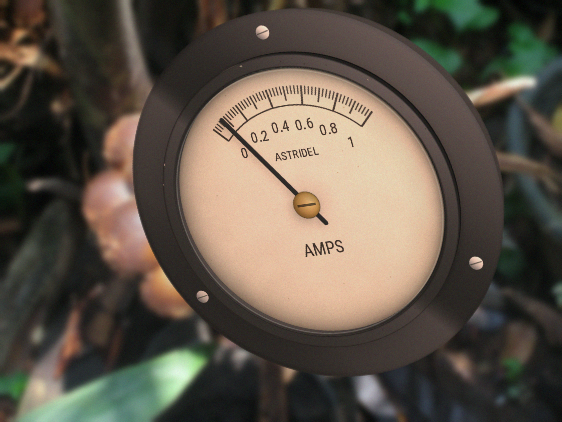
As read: {"value": 0.1, "unit": "A"}
